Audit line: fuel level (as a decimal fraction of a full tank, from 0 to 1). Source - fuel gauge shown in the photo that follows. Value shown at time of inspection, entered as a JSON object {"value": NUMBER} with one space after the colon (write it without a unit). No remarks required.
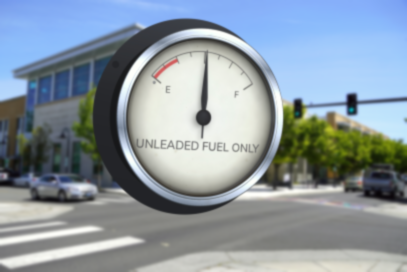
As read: {"value": 0.5}
